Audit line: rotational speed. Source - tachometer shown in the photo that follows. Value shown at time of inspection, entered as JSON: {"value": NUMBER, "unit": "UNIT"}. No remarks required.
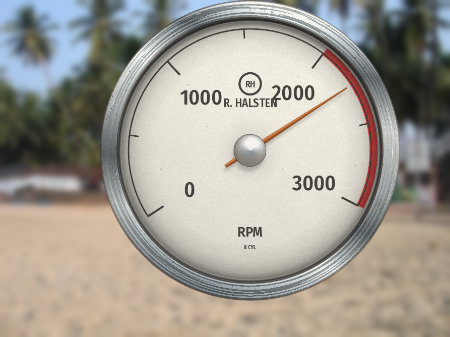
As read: {"value": 2250, "unit": "rpm"}
